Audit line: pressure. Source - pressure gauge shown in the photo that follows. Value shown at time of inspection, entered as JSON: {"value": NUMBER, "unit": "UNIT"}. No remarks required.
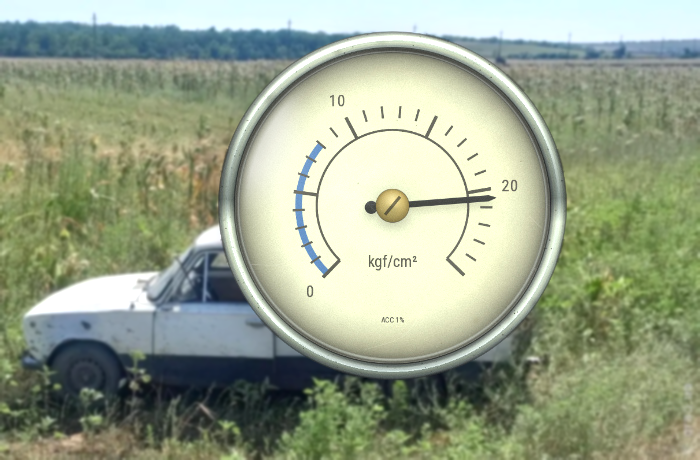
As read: {"value": 20.5, "unit": "kg/cm²"}
